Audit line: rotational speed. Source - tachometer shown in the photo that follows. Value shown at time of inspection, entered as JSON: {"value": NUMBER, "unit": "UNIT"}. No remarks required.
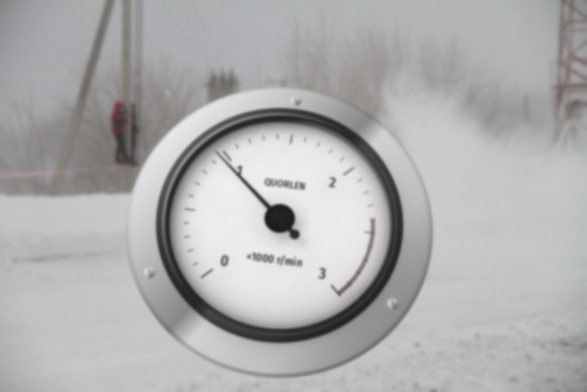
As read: {"value": 950, "unit": "rpm"}
